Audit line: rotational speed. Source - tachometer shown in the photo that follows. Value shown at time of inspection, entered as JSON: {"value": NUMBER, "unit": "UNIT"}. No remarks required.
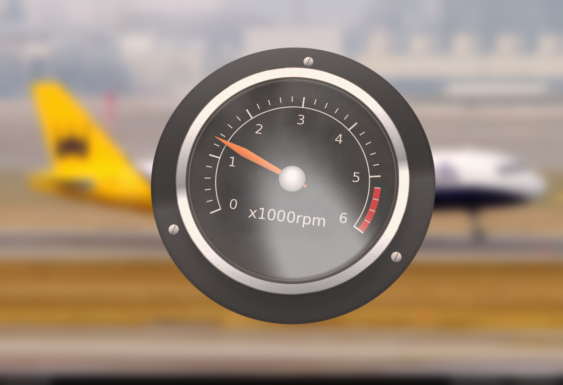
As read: {"value": 1300, "unit": "rpm"}
